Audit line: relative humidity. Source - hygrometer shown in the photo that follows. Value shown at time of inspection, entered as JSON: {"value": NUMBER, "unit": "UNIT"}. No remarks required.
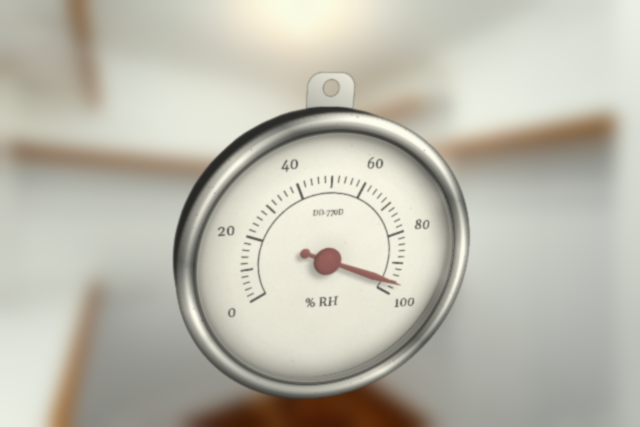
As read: {"value": 96, "unit": "%"}
